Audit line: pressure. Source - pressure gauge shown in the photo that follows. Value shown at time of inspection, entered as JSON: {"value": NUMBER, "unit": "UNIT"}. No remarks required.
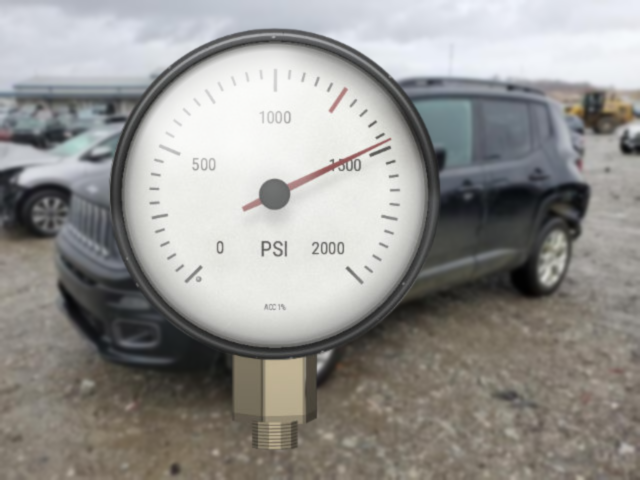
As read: {"value": 1475, "unit": "psi"}
